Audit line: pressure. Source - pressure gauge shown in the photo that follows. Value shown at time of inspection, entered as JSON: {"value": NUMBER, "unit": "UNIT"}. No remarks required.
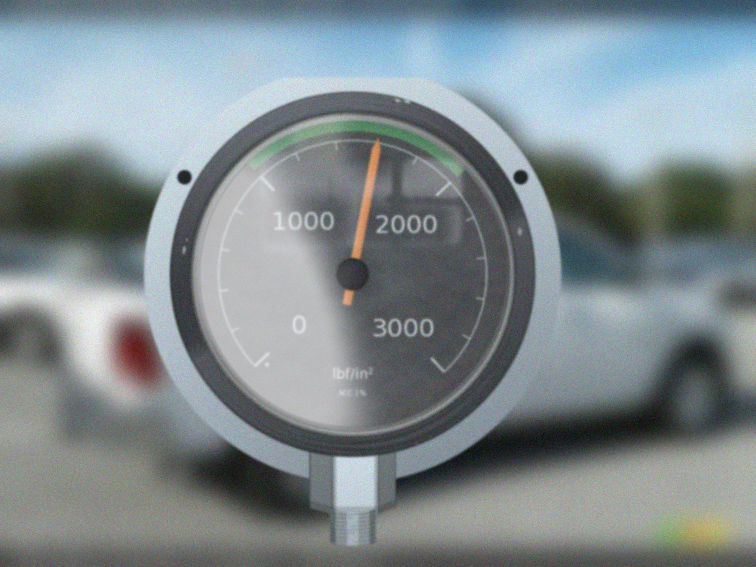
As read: {"value": 1600, "unit": "psi"}
